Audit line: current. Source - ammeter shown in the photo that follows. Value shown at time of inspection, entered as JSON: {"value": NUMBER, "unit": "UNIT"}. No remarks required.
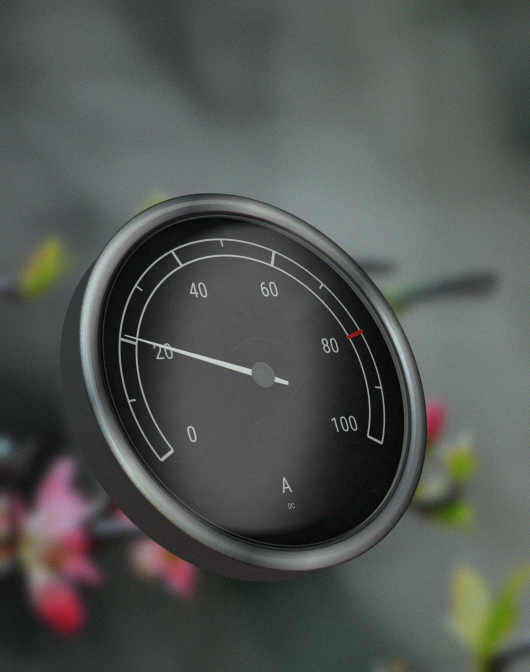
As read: {"value": 20, "unit": "A"}
